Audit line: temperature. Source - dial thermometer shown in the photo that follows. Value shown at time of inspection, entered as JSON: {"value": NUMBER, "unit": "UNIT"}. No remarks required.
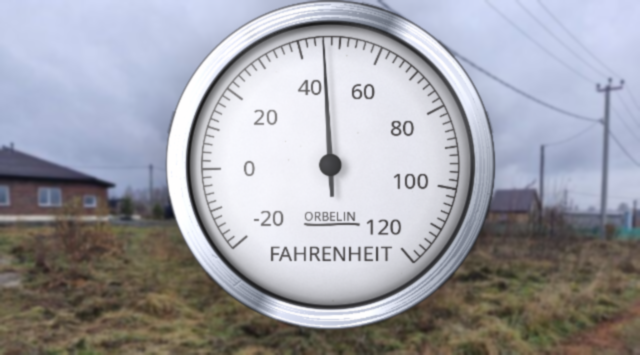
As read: {"value": 46, "unit": "°F"}
